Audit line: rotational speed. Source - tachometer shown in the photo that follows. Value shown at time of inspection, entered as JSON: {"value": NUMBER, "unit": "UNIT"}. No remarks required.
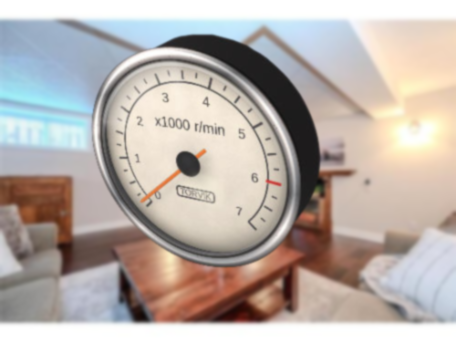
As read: {"value": 125, "unit": "rpm"}
